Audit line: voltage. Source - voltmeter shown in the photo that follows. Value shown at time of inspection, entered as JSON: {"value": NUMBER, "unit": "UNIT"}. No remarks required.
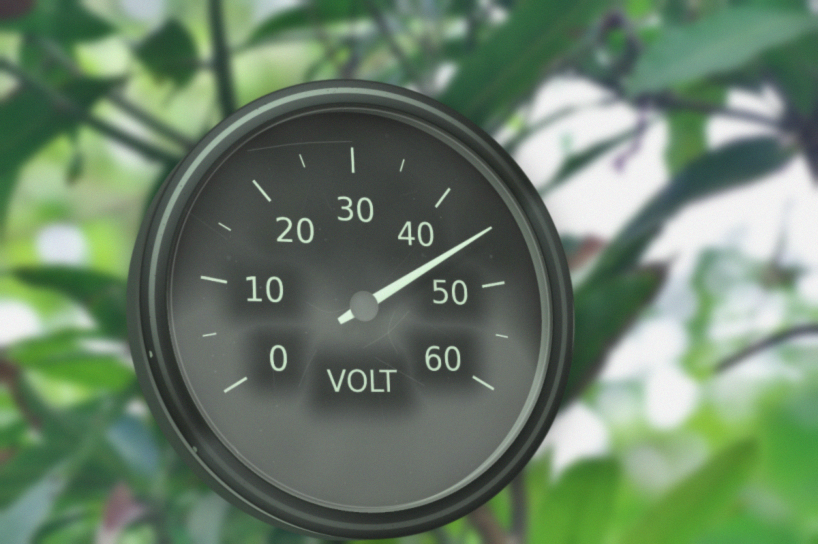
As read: {"value": 45, "unit": "V"}
